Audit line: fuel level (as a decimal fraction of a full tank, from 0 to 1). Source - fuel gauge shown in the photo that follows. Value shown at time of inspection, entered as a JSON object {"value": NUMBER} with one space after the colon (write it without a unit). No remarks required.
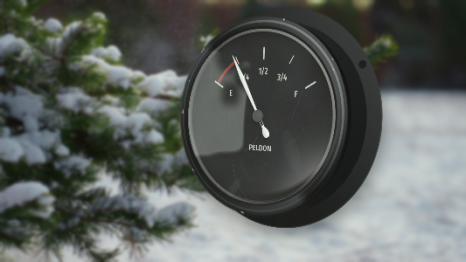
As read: {"value": 0.25}
